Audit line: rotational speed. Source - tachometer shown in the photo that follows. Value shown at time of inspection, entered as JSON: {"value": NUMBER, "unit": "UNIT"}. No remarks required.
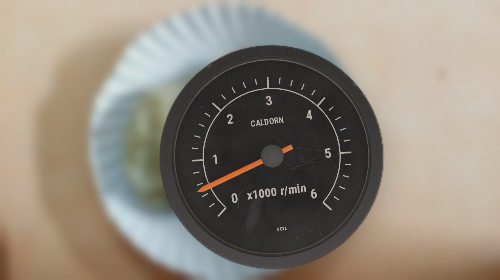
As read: {"value": 500, "unit": "rpm"}
